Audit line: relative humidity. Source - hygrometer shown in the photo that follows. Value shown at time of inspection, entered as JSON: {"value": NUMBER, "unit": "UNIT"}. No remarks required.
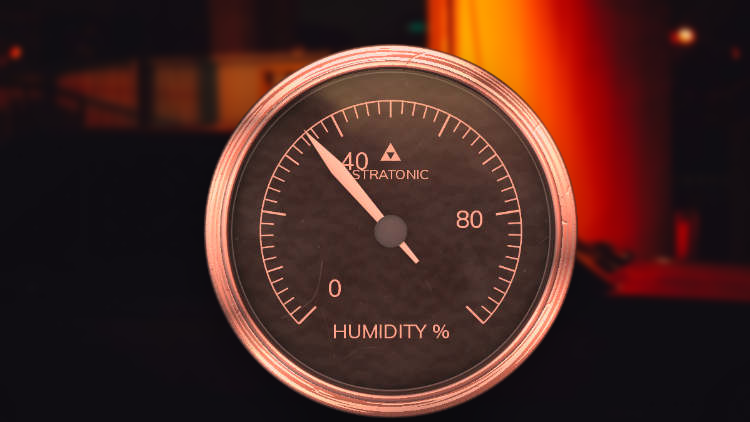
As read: {"value": 35, "unit": "%"}
